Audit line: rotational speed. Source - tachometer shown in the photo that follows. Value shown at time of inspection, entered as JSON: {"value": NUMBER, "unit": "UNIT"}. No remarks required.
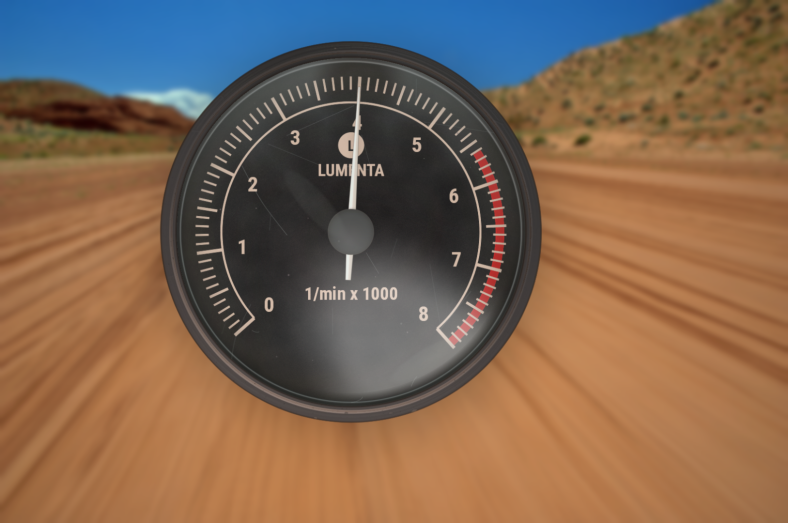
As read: {"value": 4000, "unit": "rpm"}
